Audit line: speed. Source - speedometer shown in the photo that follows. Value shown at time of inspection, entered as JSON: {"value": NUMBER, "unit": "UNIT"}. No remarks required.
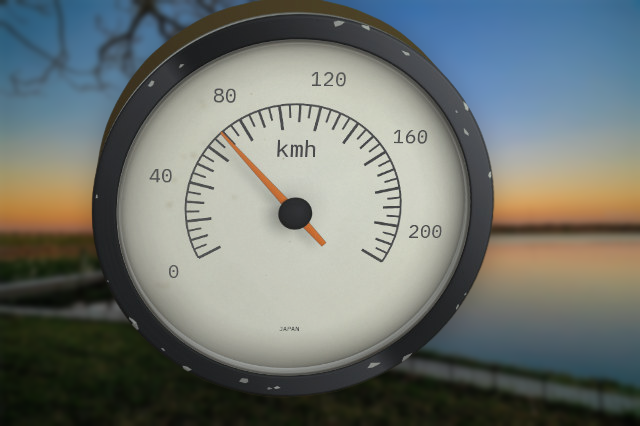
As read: {"value": 70, "unit": "km/h"}
